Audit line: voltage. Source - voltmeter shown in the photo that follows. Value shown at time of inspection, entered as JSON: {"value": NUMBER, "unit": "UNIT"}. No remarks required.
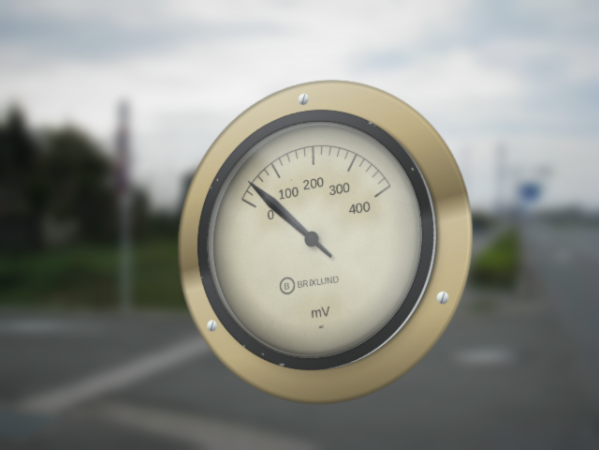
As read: {"value": 40, "unit": "mV"}
